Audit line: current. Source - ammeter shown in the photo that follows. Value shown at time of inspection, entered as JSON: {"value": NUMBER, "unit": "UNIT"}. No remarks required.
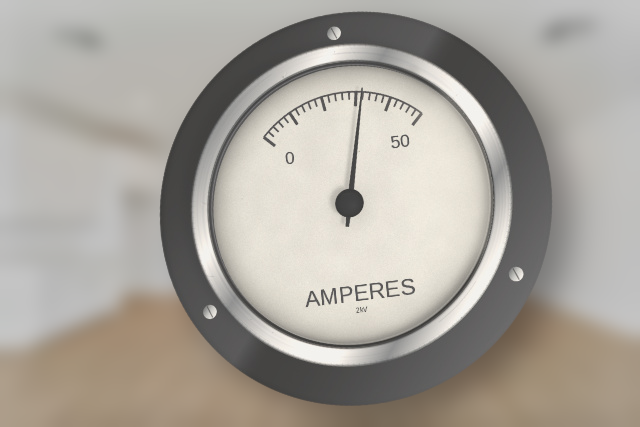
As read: {"value": 32, "unit": "A"}
